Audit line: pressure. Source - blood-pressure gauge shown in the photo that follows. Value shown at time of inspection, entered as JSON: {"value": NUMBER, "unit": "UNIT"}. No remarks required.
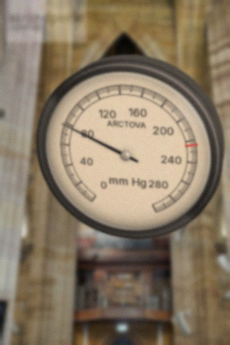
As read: {"value": 80, "unit": "mmHg"}
